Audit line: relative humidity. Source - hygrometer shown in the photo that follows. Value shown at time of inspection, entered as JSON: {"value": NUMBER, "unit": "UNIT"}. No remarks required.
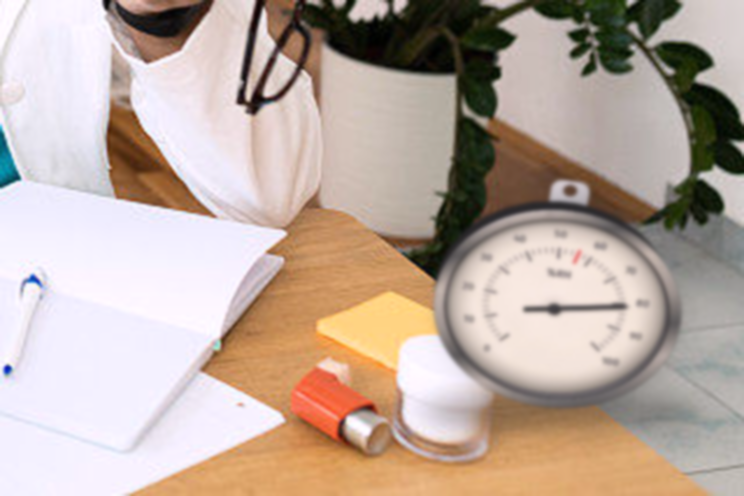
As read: {"value": 80, "unit": "%"}
